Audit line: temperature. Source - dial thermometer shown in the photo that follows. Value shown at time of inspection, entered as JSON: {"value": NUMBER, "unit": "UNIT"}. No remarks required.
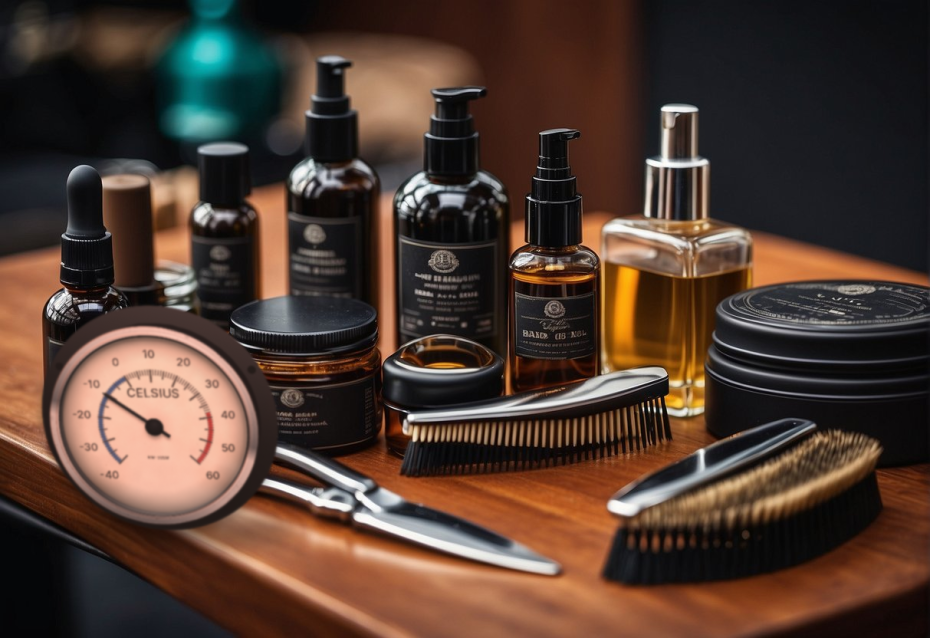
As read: {"value": -10, "unit": "°C"}
